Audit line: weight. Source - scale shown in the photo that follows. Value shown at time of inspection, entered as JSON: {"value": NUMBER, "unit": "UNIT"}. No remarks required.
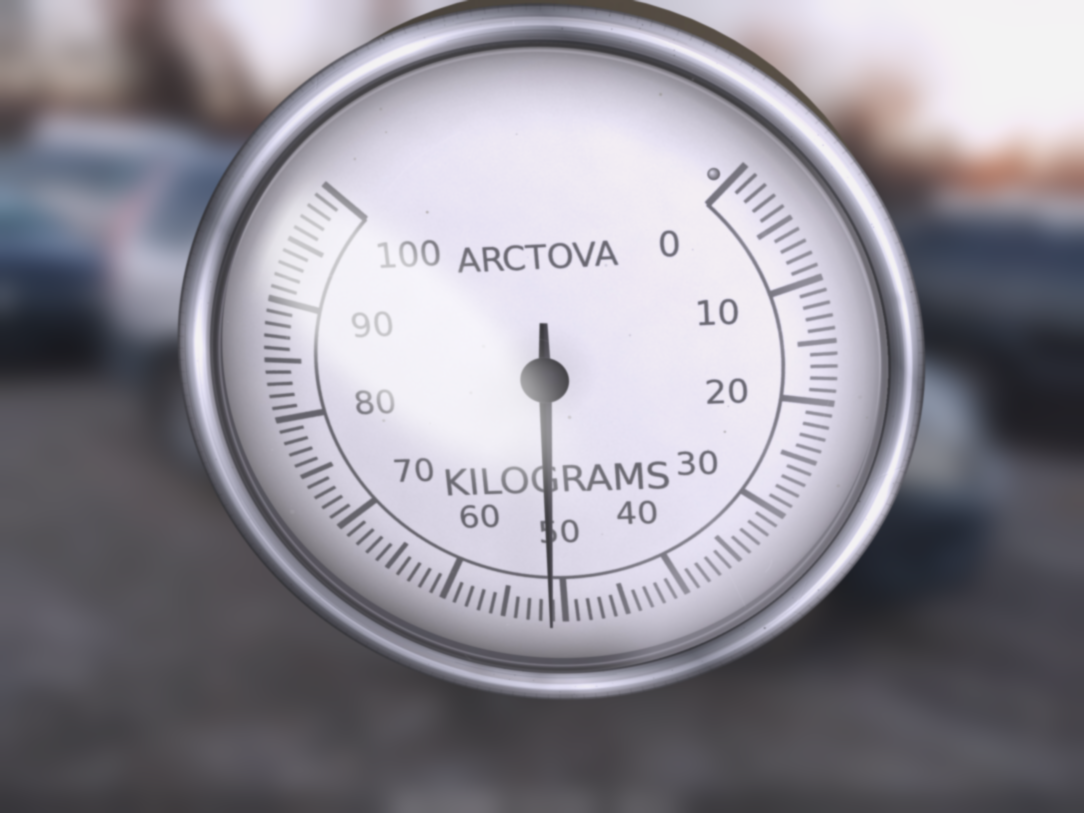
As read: {"value": 51, "unit": "kg"}
